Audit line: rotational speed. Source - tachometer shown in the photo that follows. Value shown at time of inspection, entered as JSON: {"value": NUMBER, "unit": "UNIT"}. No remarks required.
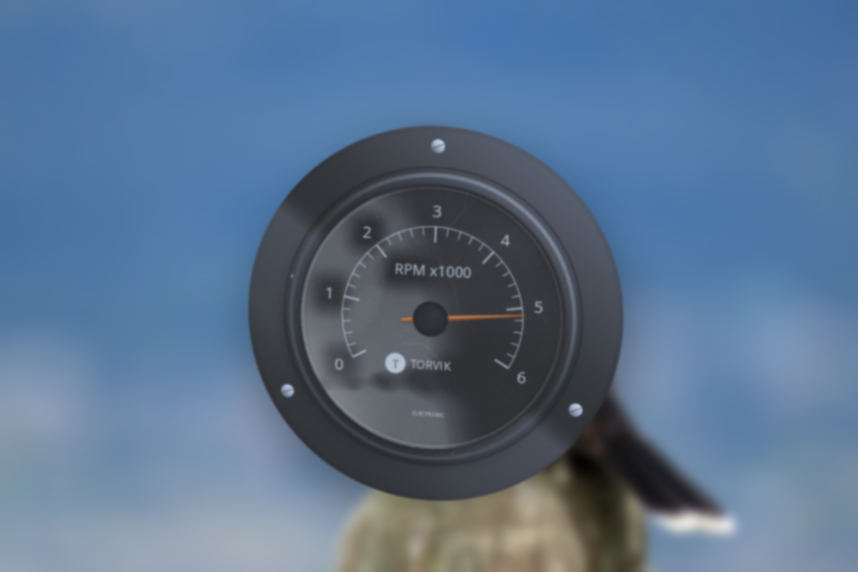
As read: {"value": 5100, "unit": "rpm"}
